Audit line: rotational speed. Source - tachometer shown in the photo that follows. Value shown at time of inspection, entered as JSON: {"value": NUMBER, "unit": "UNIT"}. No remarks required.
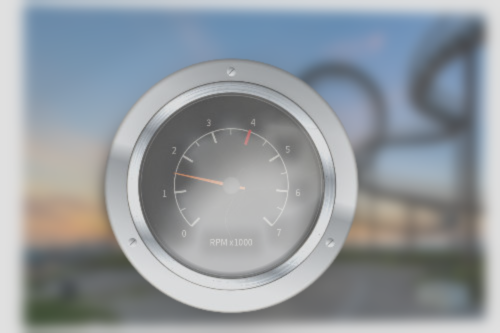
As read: {"value": 1500, "unit": "rpm"}
